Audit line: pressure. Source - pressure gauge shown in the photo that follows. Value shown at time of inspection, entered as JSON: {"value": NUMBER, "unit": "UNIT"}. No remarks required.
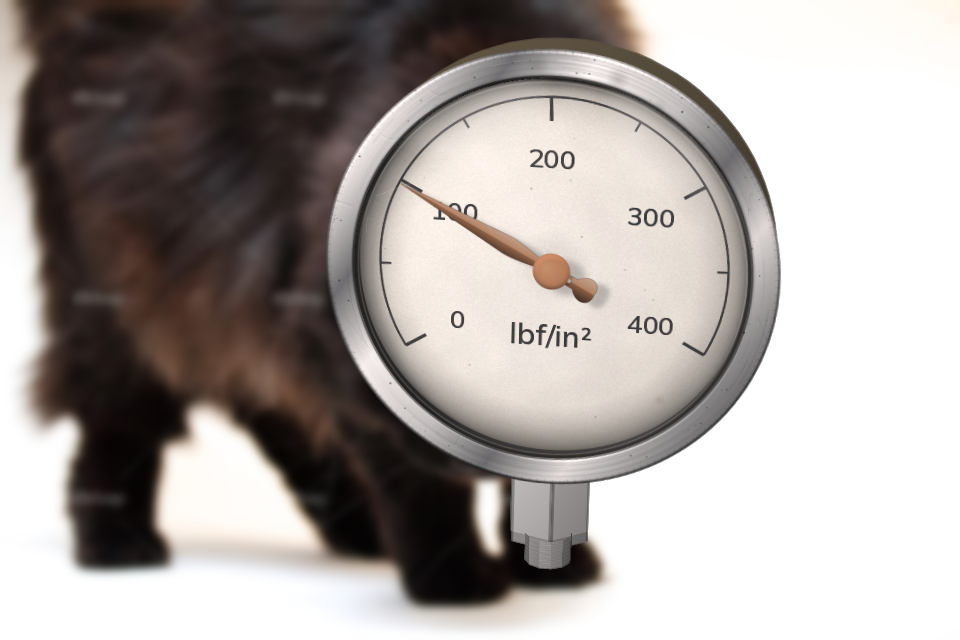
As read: {"value": 100, "unit": "psi"}
